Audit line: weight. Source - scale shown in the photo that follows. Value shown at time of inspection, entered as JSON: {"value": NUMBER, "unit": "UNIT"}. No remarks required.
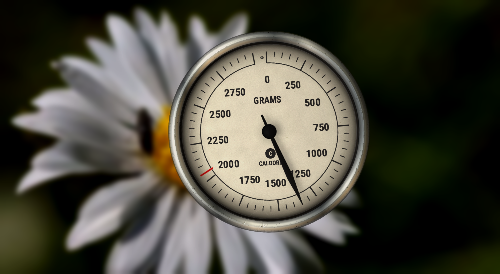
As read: {"value": 1350, "unit": "g"}
